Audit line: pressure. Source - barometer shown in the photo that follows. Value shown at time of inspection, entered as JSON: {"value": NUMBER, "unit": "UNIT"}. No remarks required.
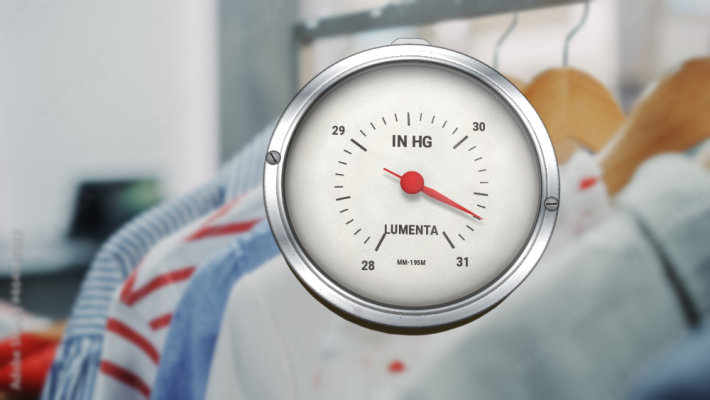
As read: {"value": 30.7, "unit": "inHg"}
